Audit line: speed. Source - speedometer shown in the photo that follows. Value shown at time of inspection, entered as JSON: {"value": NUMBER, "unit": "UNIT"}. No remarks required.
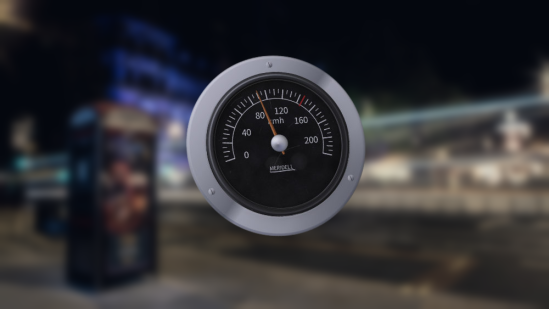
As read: {"value": 90, "unit": "km/h"}
